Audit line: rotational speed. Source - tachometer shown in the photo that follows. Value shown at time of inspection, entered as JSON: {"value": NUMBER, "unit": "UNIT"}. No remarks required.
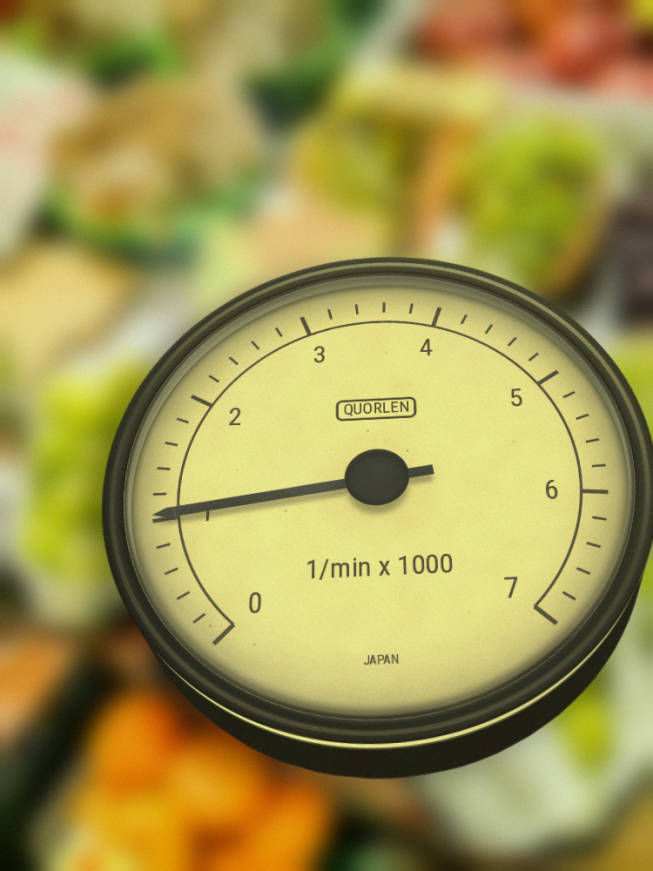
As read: {"value": 1000, "unit": "rpm"}
